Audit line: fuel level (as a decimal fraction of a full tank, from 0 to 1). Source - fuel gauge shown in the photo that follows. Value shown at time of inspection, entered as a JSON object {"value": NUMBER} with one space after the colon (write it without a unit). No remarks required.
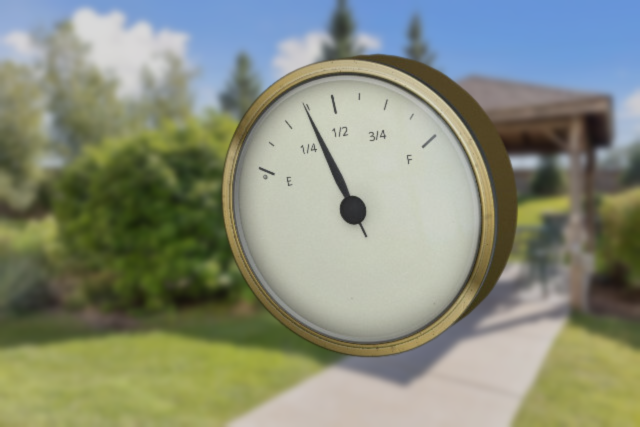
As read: {"value": 0.375}
